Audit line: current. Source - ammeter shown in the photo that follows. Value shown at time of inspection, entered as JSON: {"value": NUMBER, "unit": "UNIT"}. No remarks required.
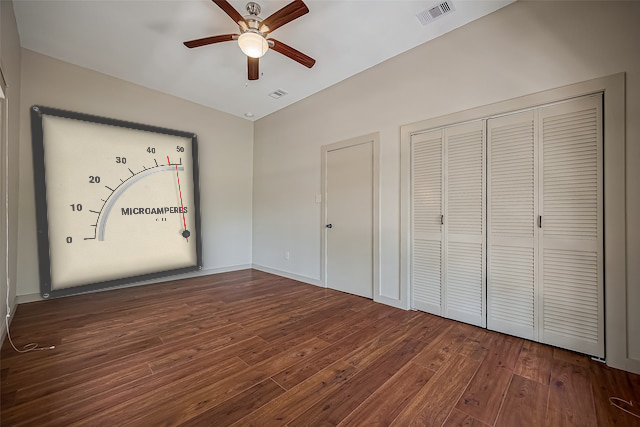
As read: {"value": 47.5, "unit": "µA"}
